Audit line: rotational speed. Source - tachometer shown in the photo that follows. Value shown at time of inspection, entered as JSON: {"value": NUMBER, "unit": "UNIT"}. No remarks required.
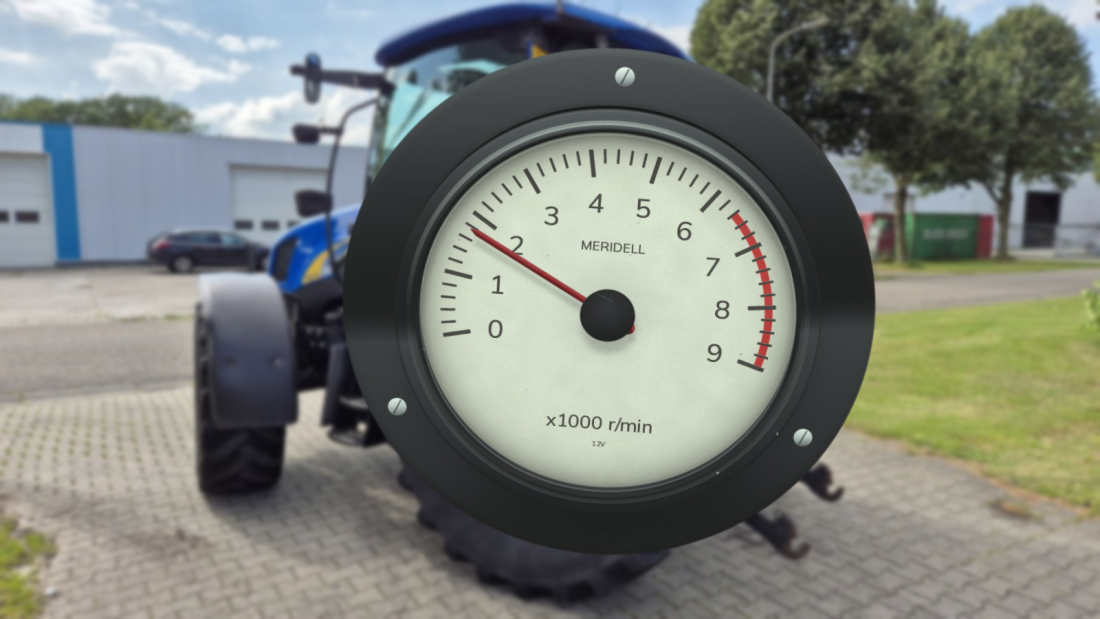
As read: {"value": 1800, "unit": "rpm"}
